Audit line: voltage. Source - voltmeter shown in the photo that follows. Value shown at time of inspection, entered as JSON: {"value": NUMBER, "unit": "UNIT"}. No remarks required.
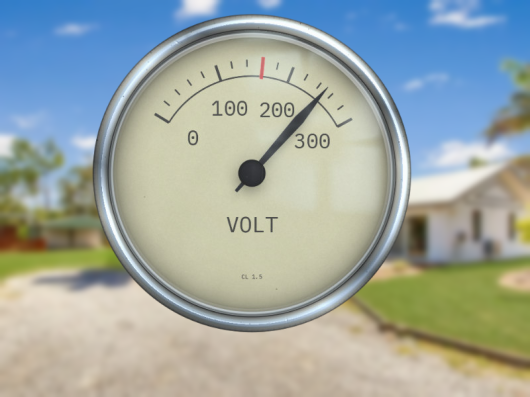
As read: {"value": 250, "unit": "V"}
